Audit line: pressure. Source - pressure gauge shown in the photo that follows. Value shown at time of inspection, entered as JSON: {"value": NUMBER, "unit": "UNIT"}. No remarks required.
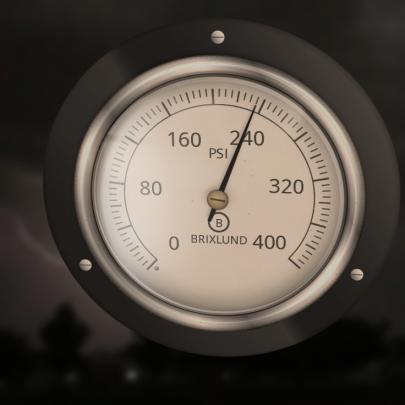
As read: {"value": 235, "unit": "psi"}
